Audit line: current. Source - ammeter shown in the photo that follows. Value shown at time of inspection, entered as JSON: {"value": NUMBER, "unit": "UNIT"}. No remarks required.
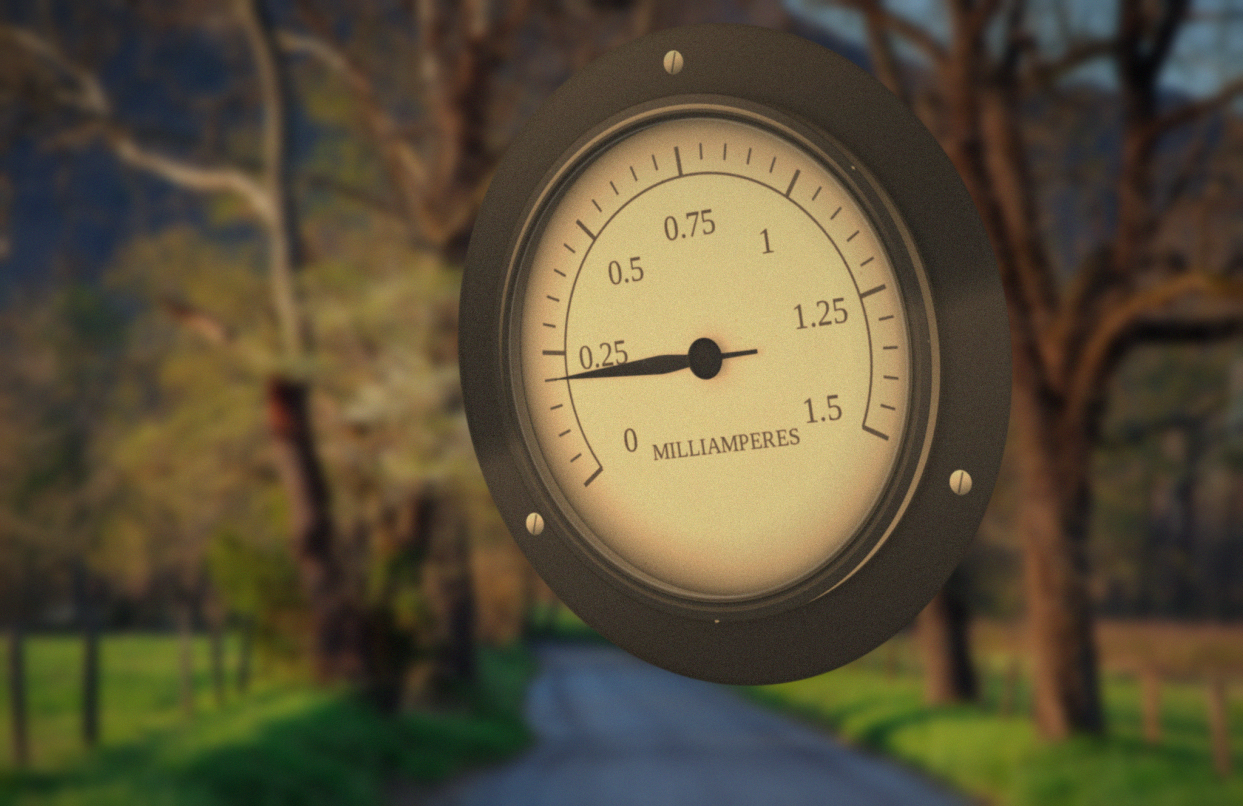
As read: {"value": 0.2, "unit": "mA"}
